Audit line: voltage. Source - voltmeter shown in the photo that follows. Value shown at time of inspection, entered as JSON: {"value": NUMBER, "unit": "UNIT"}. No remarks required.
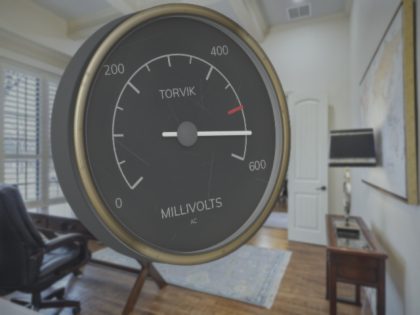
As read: {"value": 550, "unit": "mV"}
